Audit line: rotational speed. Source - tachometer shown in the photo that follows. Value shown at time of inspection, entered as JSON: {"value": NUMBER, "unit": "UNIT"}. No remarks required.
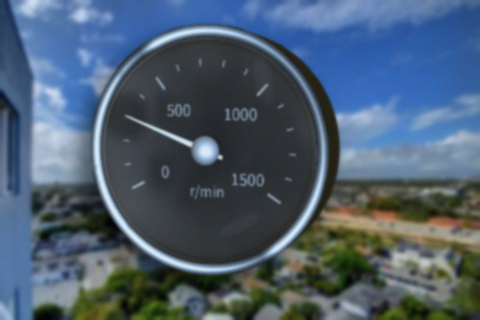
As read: {"value": 300, "unit": "rpm"}
